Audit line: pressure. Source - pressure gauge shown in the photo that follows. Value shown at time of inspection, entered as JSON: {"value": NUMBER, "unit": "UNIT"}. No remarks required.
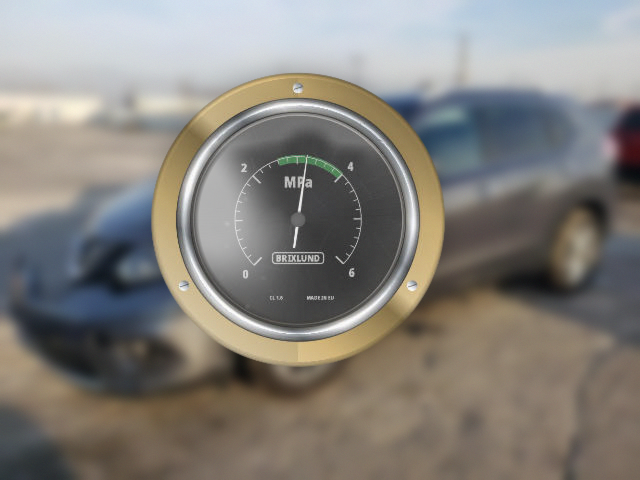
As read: {"value": 3.2, "unit": "MPa"}
